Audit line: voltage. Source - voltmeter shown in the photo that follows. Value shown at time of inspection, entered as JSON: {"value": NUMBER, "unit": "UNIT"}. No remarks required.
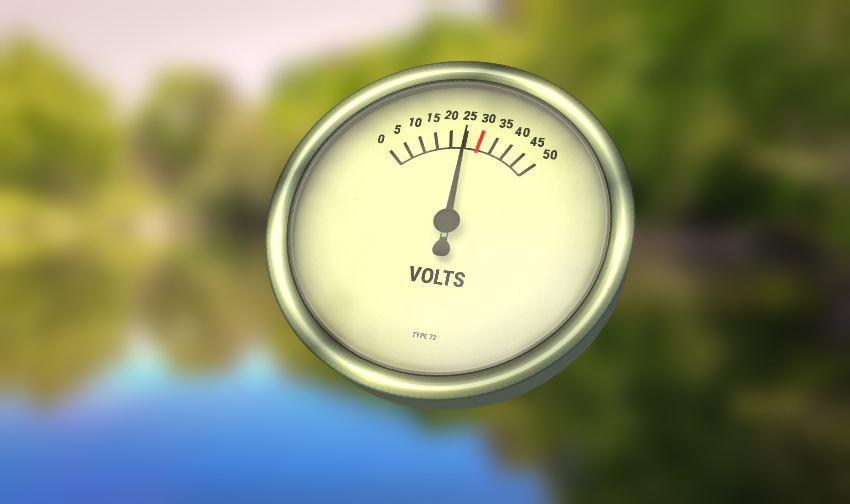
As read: {"value": 25, "unit": "V"}
